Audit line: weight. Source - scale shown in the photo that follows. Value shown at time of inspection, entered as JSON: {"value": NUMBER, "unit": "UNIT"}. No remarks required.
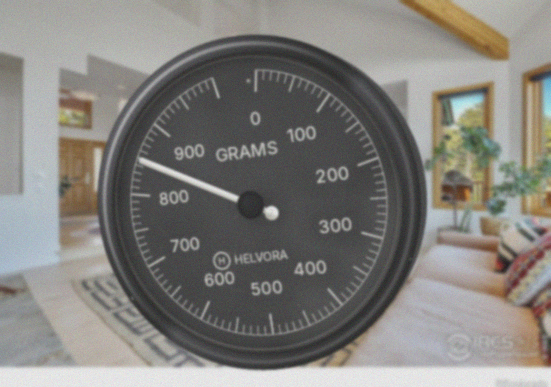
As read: {"value": 850, "unit": "g"}
